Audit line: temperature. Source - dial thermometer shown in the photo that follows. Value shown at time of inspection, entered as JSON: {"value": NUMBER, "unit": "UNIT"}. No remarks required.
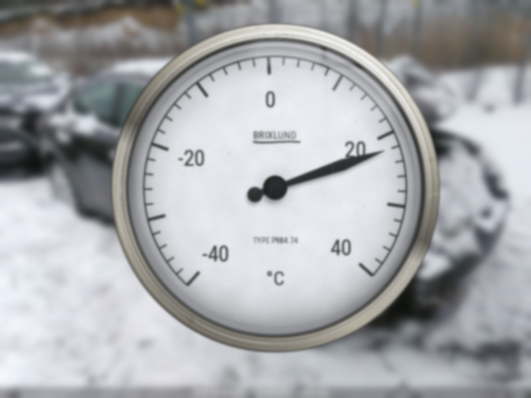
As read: {"value": 22, "unit": "°C"}
